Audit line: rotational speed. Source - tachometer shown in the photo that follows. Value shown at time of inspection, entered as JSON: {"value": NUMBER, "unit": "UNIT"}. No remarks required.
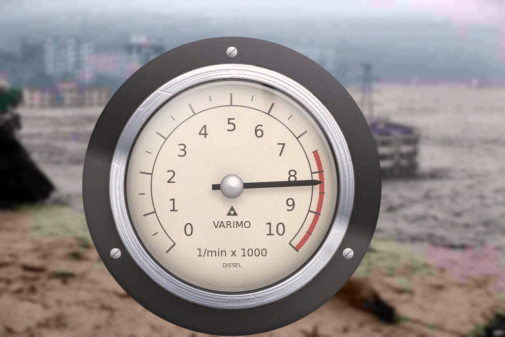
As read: {"value": 8250, "unit": "rpm"}
